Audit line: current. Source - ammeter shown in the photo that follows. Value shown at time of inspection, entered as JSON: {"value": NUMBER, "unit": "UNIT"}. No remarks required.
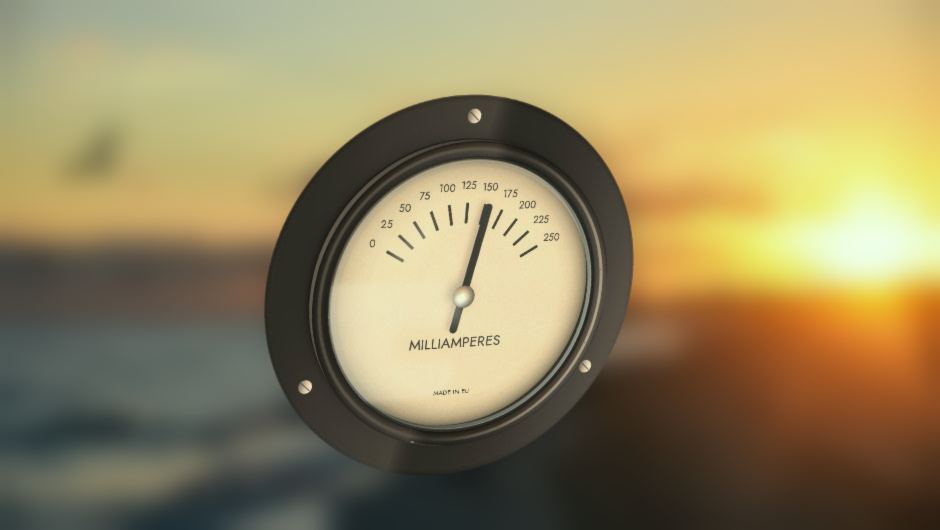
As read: {"value": 150, "unit": "mA"}
